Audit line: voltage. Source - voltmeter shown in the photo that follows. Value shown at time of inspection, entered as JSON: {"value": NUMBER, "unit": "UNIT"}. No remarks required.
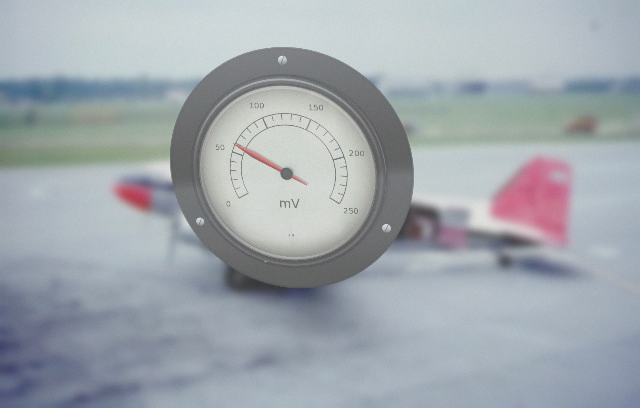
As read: {"value": 60, "unit": "mV"}
